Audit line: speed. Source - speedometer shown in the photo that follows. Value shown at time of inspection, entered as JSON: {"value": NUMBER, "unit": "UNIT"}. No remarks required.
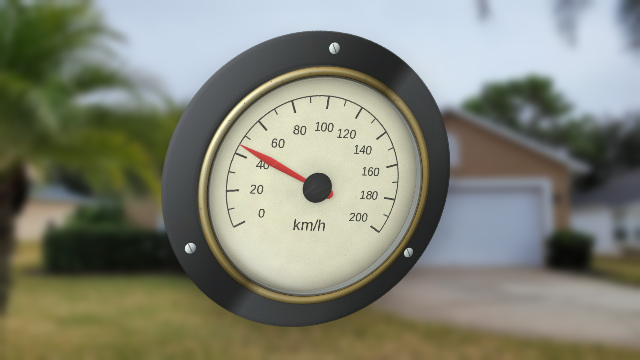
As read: {"value": 45, "unit": "km/h"}
